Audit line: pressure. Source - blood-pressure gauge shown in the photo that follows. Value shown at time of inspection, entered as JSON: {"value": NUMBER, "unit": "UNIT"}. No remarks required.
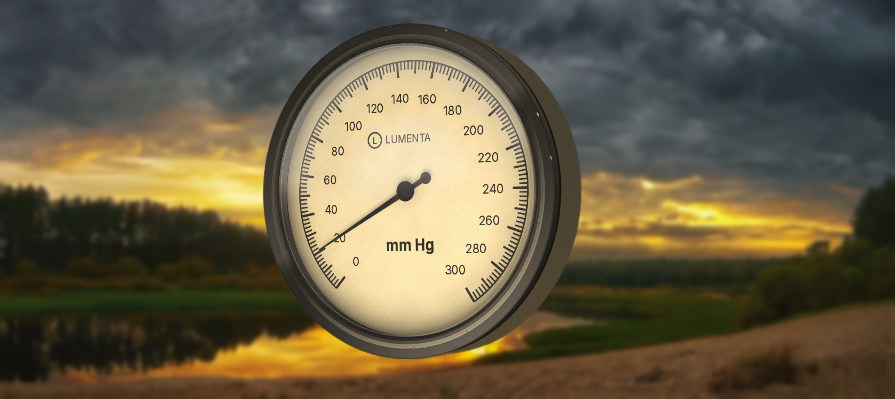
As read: {"value": 20, "unit": "mmHg"}
